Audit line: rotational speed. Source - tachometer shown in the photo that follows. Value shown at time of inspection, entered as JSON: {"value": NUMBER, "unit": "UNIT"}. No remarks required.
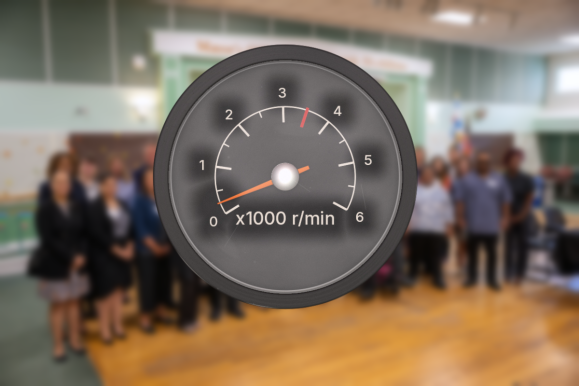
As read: {"value": 250, "unit": "rpm"}
